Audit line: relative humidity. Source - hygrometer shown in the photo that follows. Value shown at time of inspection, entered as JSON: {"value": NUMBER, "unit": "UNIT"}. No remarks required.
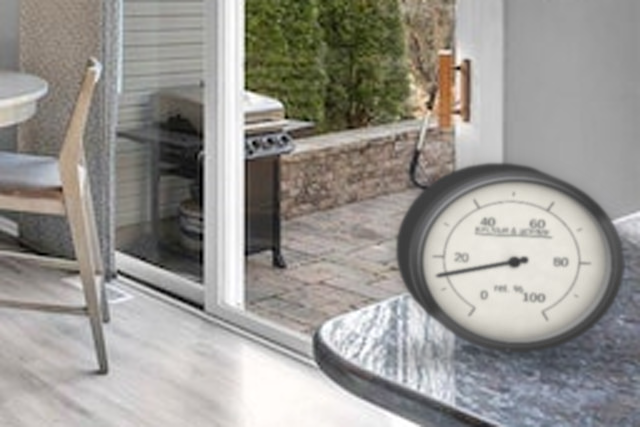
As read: {"value": 15, "unit": "%"}
